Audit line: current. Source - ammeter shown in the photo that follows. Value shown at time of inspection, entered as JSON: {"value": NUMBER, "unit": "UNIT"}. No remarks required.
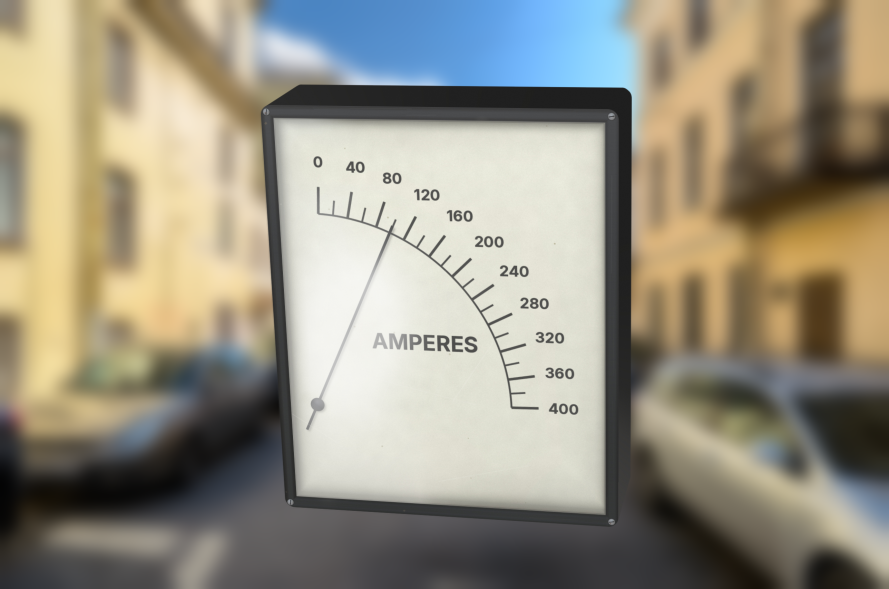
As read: {"value": 100, "unit": "A"}
